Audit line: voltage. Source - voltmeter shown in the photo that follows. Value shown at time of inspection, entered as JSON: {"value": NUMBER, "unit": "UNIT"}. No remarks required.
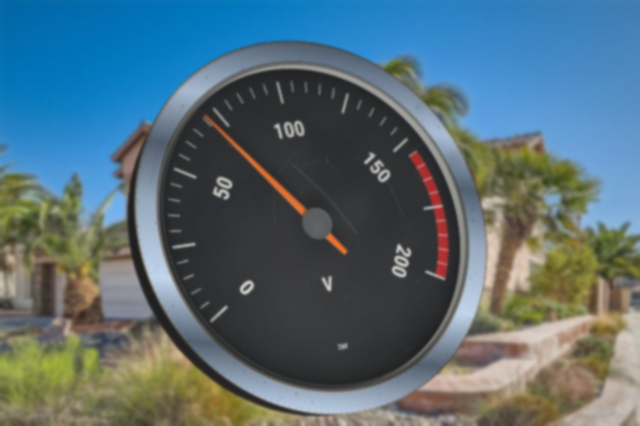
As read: {"value": 70, "unit": "V"}
